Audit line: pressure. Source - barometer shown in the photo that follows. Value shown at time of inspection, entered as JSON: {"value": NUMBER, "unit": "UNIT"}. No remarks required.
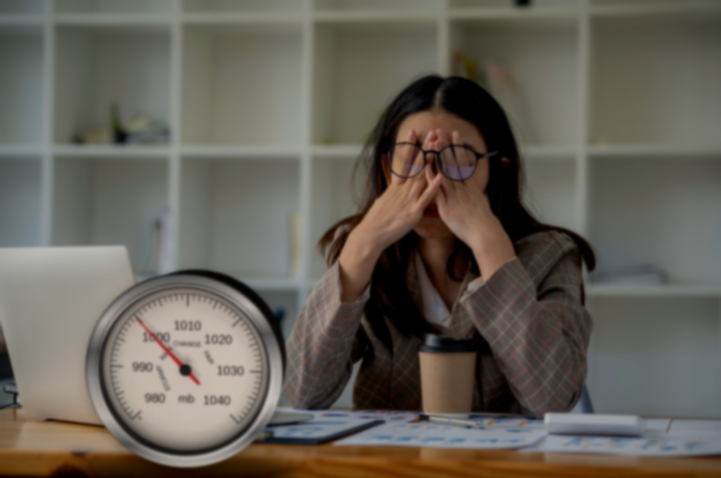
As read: {"value": 1000, "unit": "mbar"}
